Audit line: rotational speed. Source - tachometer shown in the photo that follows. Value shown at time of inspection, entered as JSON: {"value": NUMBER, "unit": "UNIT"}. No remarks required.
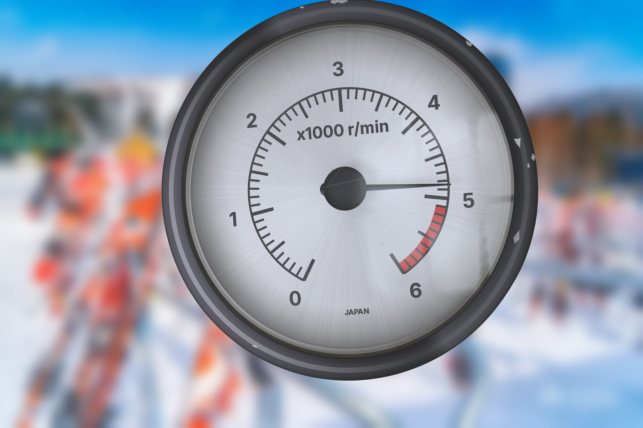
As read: {"value": 4850, "unit": "rpm"}
